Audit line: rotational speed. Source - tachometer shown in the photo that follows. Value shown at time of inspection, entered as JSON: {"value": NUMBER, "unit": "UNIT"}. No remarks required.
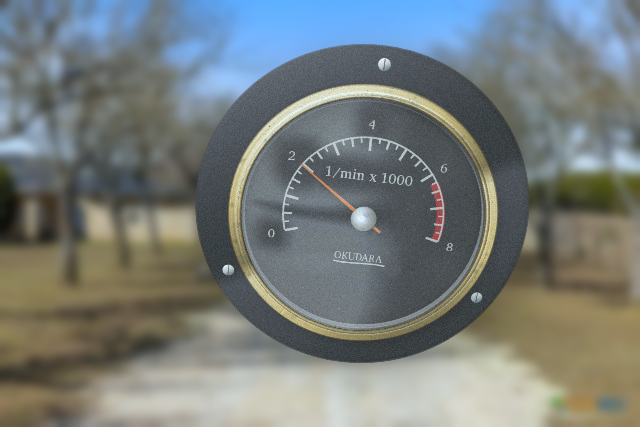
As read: {"value": 2000, "unit": "rpm"}
